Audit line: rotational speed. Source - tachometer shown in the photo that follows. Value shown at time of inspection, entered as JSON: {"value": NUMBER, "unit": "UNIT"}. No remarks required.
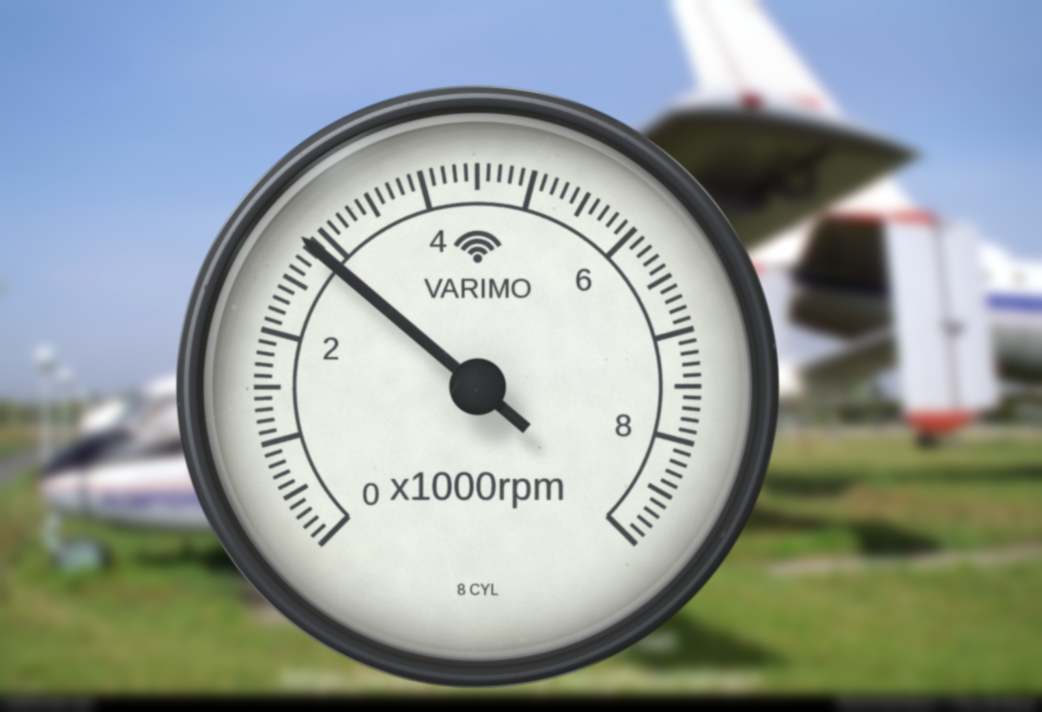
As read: {"value": 2850, "unit": "rpm"}
